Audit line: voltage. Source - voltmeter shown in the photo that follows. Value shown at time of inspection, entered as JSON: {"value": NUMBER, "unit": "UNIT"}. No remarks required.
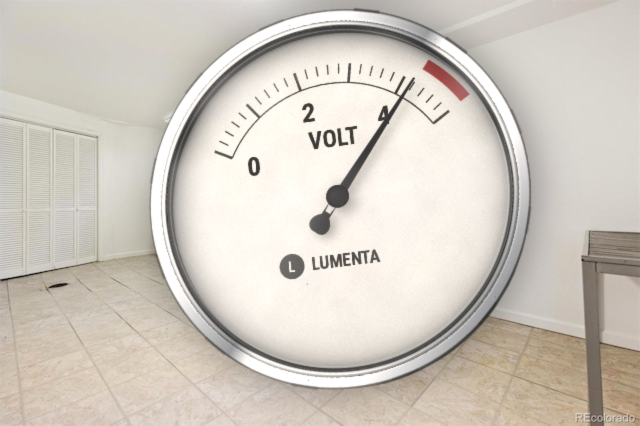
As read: {"value": 4.2, "unit": "V"}
